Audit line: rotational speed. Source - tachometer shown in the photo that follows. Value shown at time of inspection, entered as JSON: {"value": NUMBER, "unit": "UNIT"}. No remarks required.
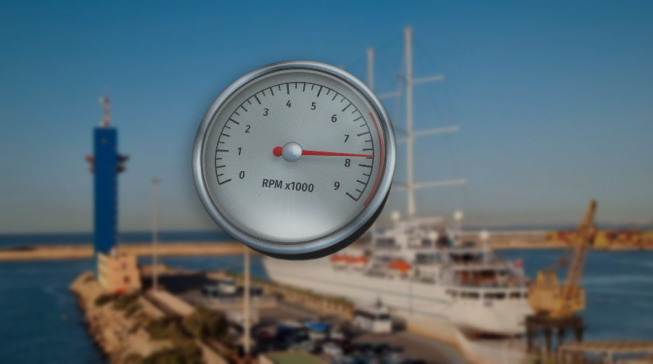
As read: {"value": 7750, "unit": "rpm"}
